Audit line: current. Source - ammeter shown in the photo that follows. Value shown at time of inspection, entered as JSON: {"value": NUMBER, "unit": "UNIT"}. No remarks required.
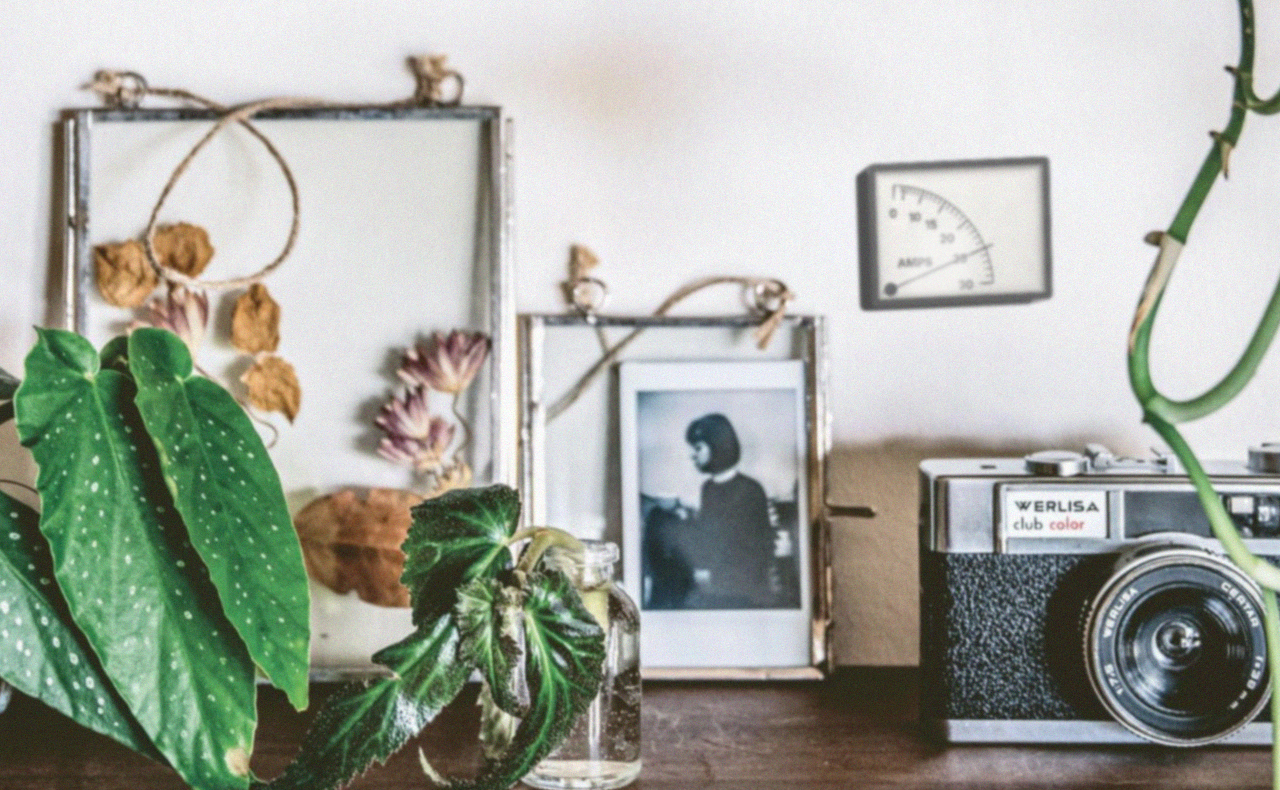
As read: {"value": 25, "unit": "A"}
